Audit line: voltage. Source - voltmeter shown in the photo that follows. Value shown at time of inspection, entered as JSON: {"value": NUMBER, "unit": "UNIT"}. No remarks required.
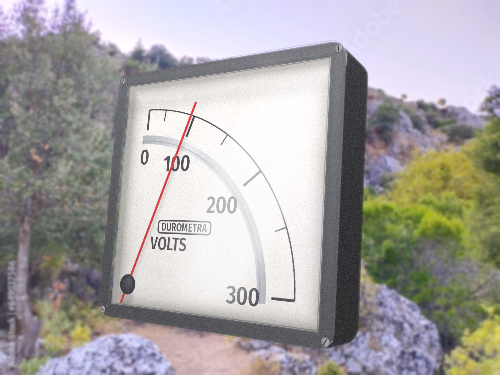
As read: {"value": 100, "unit": "V"}
